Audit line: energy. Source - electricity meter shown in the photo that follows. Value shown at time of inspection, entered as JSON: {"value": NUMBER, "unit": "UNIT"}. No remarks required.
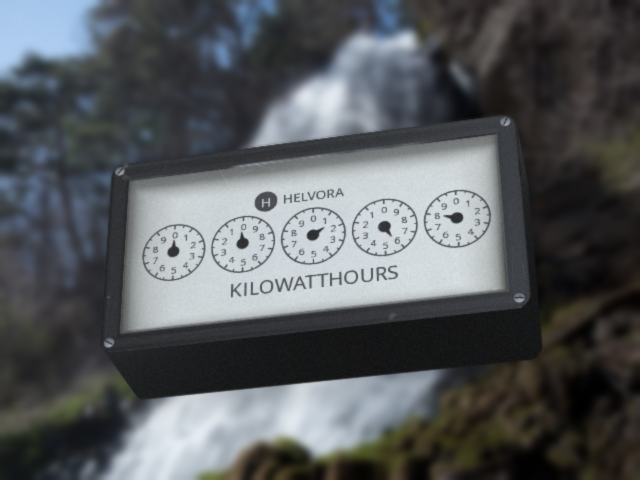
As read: {"value": 158, "unit": "kWh"}
